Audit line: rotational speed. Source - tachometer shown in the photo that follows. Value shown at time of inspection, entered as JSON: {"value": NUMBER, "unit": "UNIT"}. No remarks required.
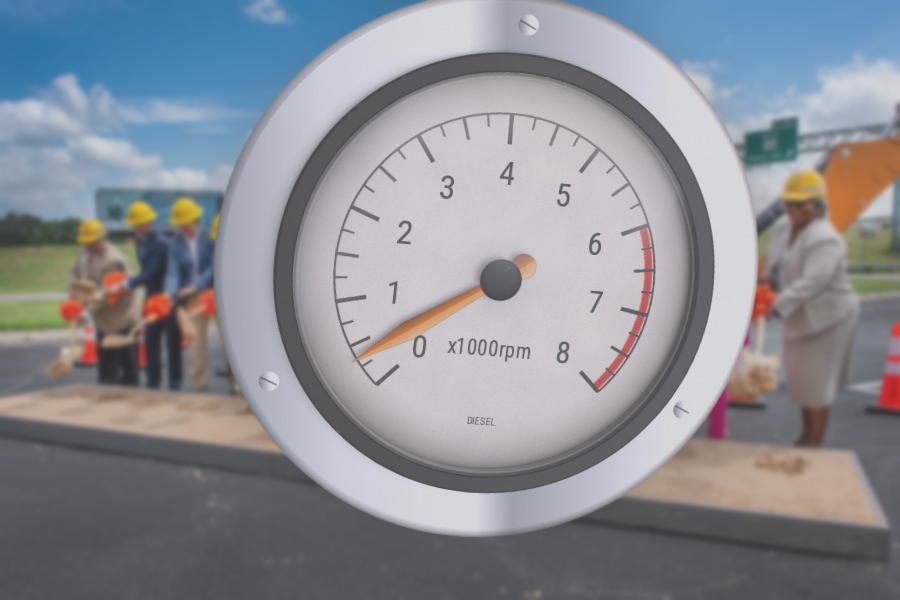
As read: {"value": 375, "unit": "rpm"}
